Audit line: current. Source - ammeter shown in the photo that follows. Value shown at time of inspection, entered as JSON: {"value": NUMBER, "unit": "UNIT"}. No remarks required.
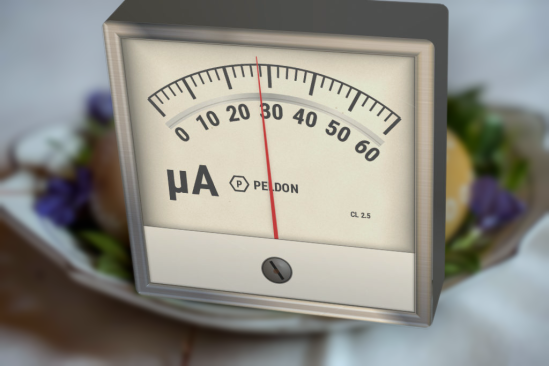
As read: {"value": 28, "unit": "µA"}
